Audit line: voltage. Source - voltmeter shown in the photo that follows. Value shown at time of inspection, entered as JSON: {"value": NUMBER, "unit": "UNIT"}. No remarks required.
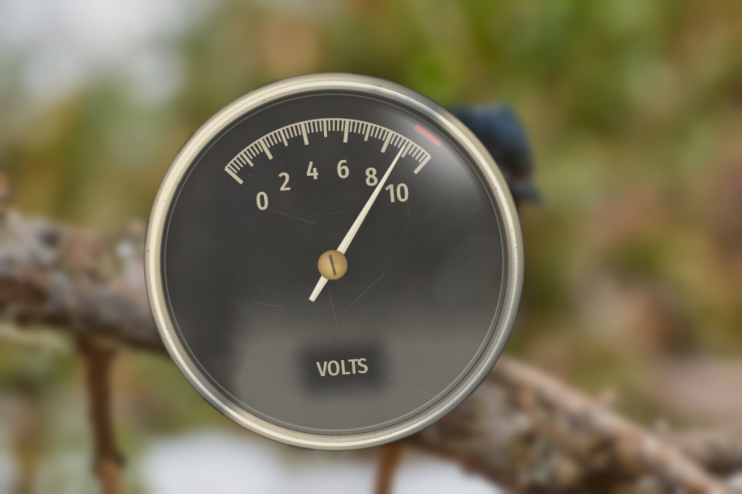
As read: {"value": 8.8, "unit": "V"}
